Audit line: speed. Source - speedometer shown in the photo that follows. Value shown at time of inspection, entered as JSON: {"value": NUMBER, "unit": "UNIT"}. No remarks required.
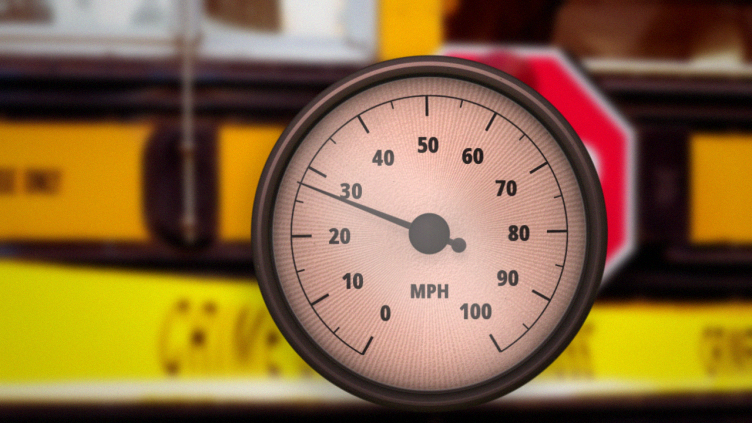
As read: {"value": 27.5, "unit": "mph"}
